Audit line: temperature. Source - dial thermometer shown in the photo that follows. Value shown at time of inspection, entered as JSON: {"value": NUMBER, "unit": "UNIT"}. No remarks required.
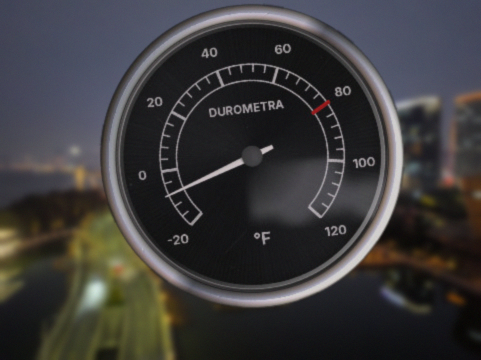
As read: {"value": -8, "unit": "°F"}
